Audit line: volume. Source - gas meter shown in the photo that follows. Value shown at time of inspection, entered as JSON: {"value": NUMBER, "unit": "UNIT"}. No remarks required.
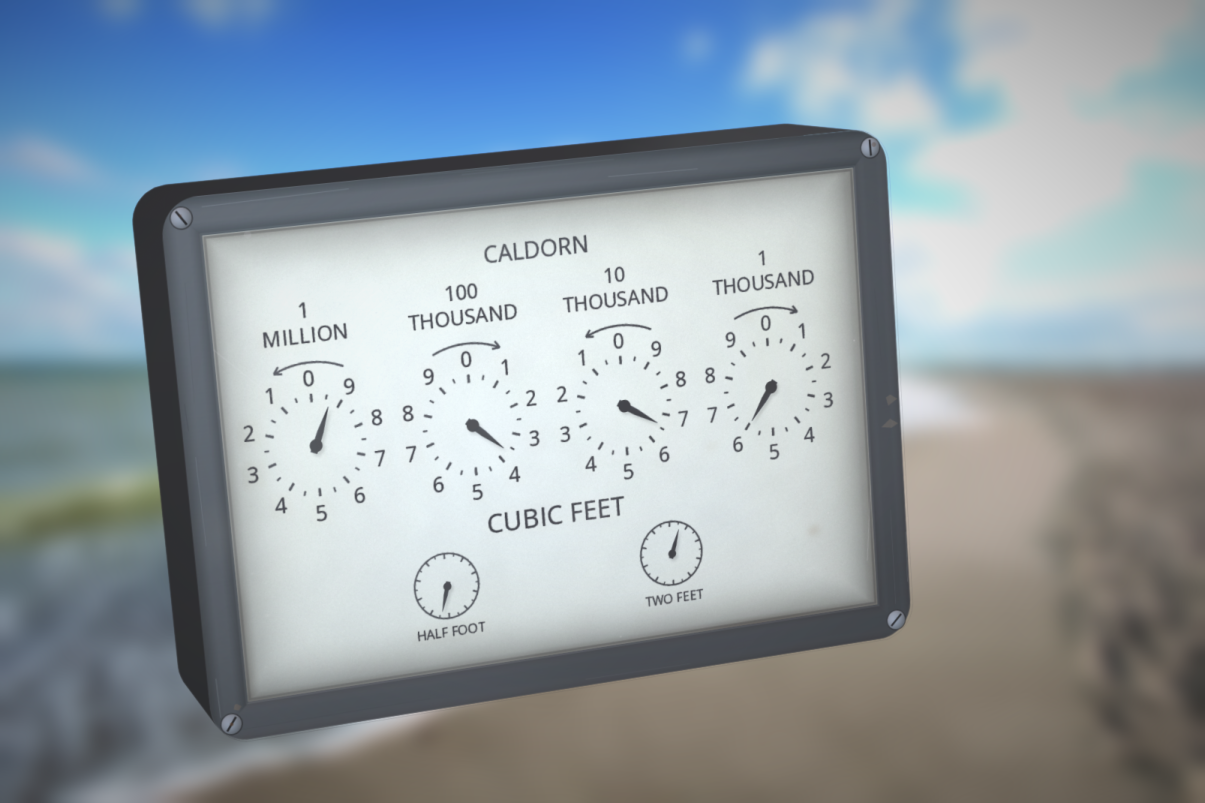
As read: {"value": 936600, "unit": "ft³"}
